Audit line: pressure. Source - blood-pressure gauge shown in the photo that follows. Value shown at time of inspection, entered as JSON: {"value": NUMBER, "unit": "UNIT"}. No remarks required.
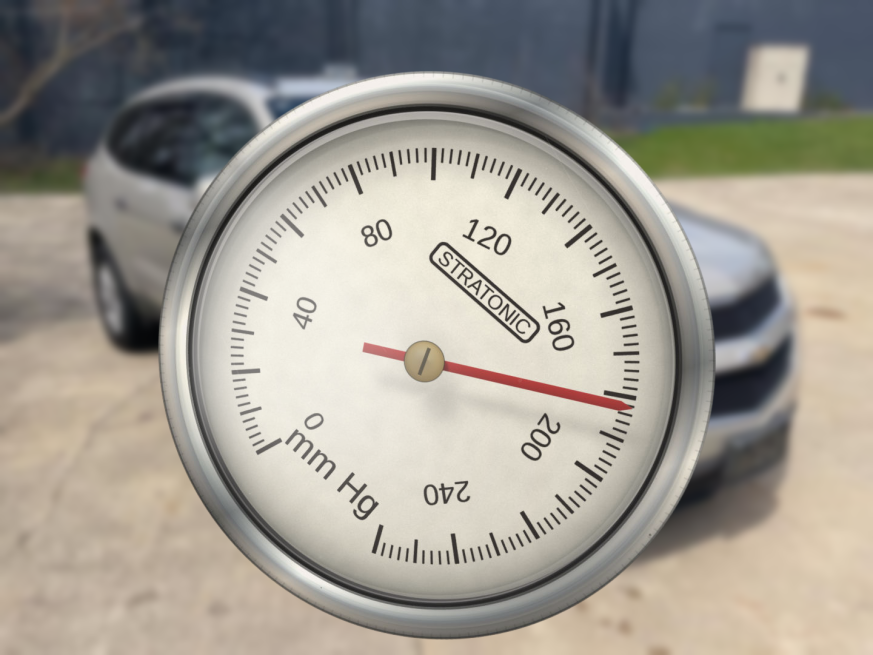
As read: {"value": 182, "unit": "mmHg"}
